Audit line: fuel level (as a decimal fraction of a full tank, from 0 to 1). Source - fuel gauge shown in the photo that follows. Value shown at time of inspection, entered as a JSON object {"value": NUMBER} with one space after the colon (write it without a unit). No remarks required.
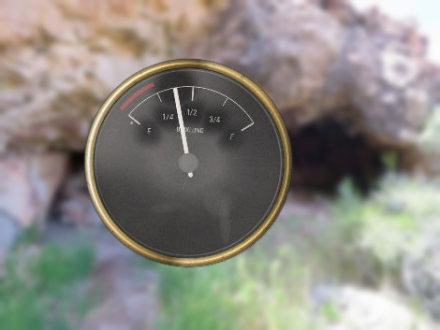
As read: {"value": 0.375}
